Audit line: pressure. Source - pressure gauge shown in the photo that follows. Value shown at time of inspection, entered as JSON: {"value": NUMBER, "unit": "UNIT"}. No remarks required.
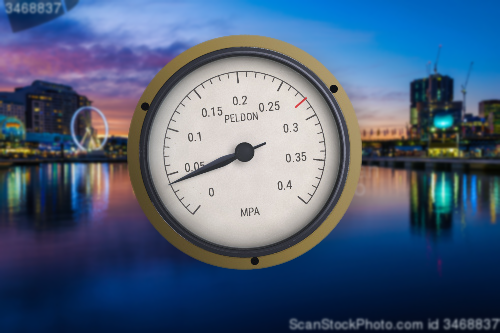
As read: {"value": 0.04, "unit": "MPa"}
